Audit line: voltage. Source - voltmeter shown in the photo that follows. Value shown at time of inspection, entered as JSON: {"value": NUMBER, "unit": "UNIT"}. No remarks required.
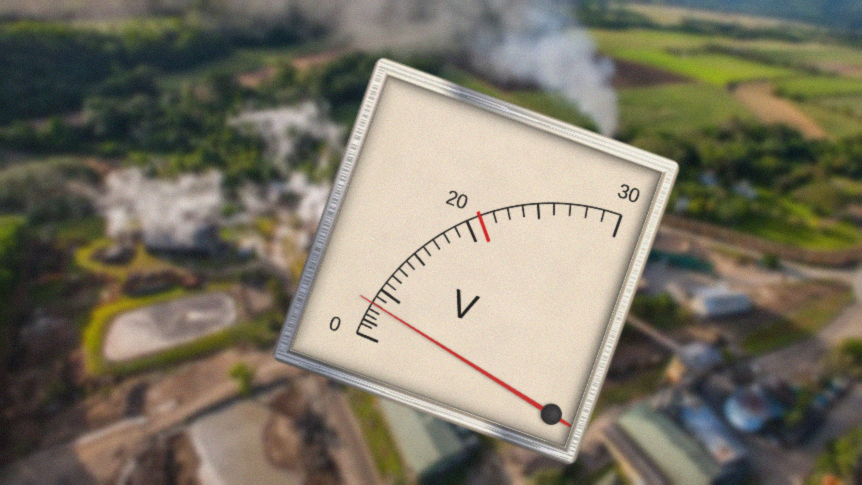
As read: {"value": 8, "unit": "V"}
